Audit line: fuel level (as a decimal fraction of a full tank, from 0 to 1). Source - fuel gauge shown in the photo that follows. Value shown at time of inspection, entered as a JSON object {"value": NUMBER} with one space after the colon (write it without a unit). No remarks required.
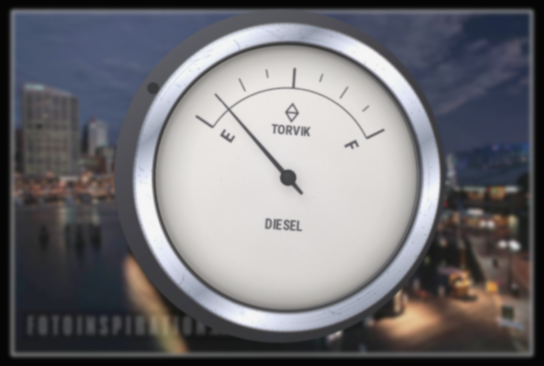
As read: {"value": 0.125}
